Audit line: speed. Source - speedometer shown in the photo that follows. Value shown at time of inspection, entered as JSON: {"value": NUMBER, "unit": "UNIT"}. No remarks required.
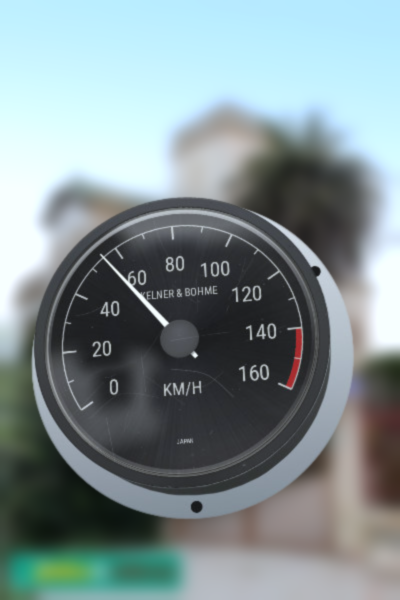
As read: {"value": 55, "unit": "km/h"}
